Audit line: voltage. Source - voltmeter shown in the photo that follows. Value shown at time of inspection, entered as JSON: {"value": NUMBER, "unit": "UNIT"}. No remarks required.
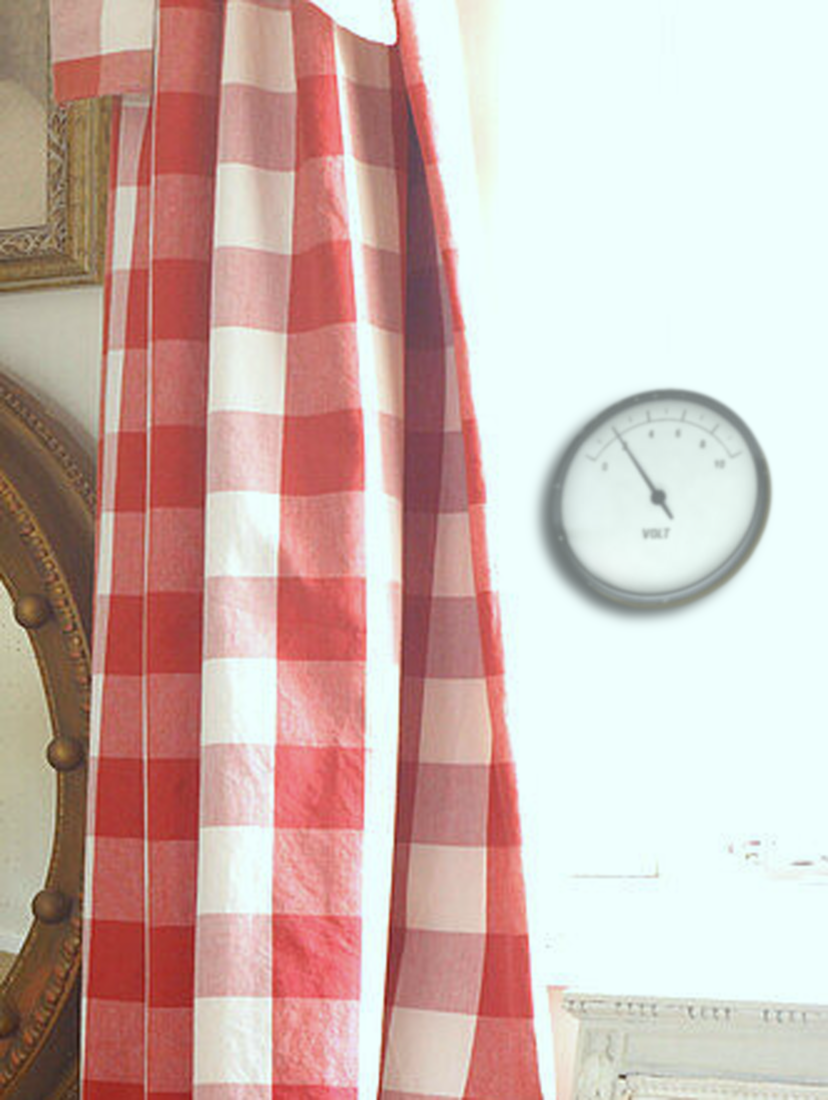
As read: {"value": 2, "unit": "V"}
